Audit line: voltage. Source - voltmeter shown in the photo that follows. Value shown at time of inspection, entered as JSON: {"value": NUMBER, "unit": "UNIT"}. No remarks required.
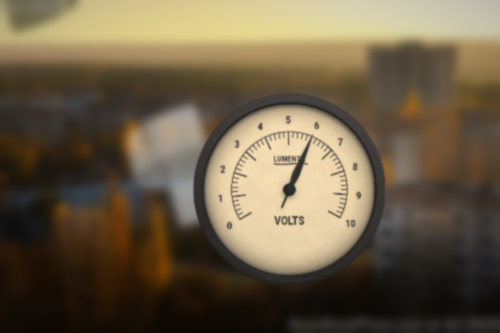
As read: {"value": 6, "unit": "V"}
